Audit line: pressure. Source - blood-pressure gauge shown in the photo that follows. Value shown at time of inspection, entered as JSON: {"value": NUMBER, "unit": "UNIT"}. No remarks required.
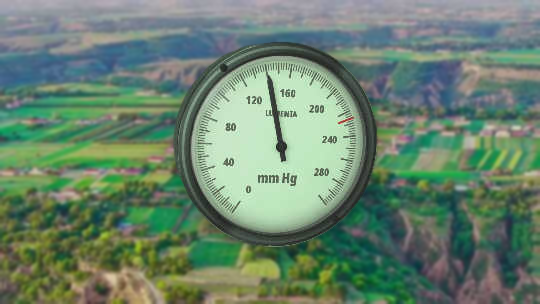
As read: {"value": 140, "unit": "mmHg"}
